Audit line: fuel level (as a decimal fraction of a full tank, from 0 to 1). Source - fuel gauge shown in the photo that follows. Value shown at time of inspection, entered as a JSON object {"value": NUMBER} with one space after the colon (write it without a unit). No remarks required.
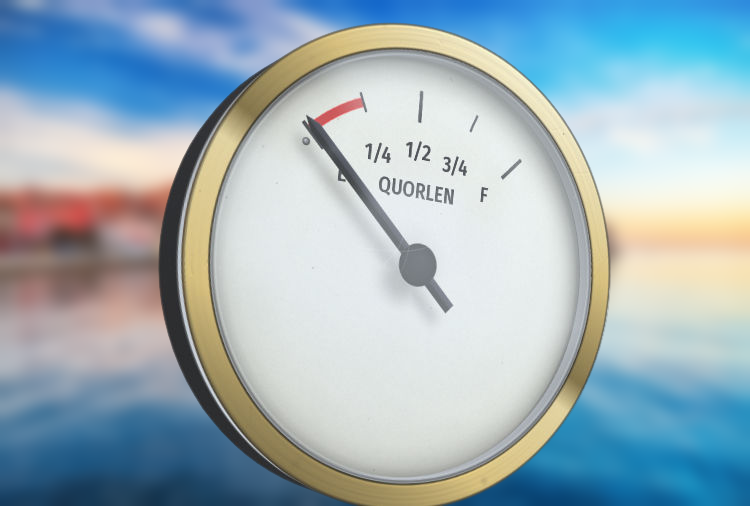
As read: {"value": 0}
